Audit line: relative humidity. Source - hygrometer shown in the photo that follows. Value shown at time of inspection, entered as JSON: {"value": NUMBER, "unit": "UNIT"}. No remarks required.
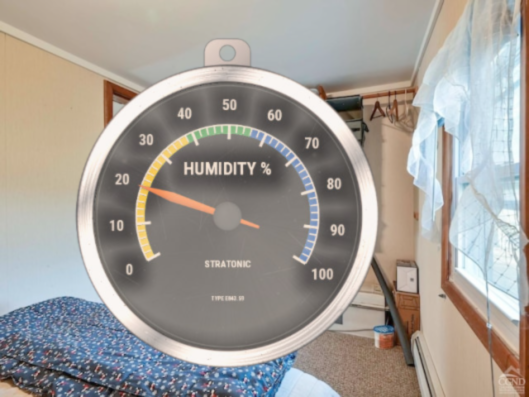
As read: {"value": 20, "unit": "%"}
